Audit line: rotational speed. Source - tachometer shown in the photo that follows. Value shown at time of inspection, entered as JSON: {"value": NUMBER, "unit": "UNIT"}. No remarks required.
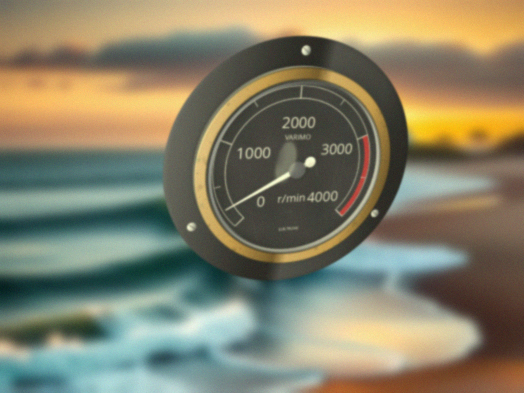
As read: {"value": 250, "unit": "rpm"}
